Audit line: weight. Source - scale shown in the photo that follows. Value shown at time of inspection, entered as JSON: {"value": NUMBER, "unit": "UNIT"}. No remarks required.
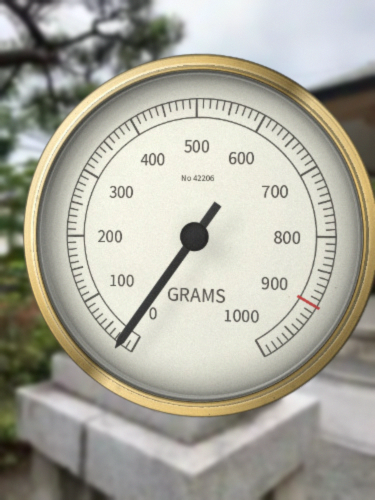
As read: {"value": 20, "unit": "g"}
